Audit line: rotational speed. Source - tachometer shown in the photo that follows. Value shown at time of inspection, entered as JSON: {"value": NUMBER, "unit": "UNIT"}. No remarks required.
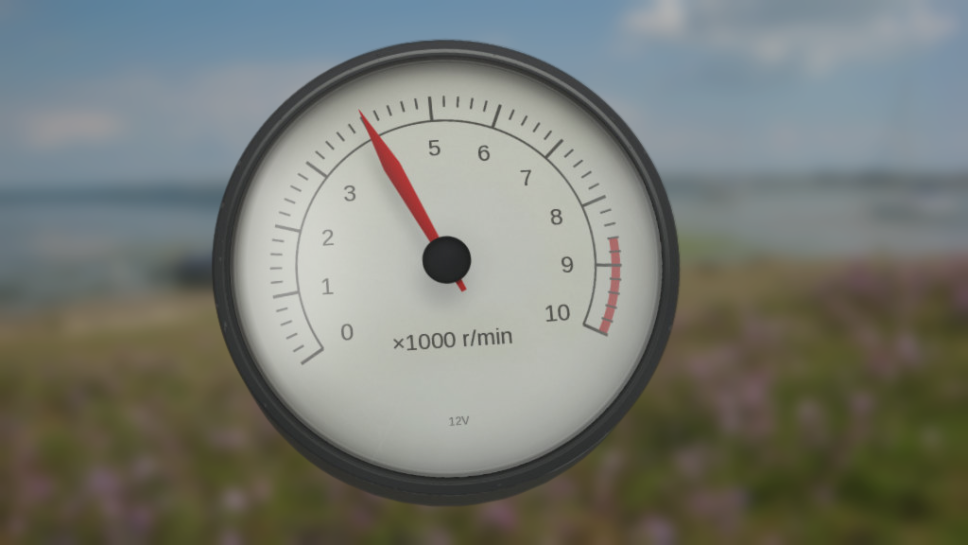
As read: {"value": 4000, "unit": "rpm"}
